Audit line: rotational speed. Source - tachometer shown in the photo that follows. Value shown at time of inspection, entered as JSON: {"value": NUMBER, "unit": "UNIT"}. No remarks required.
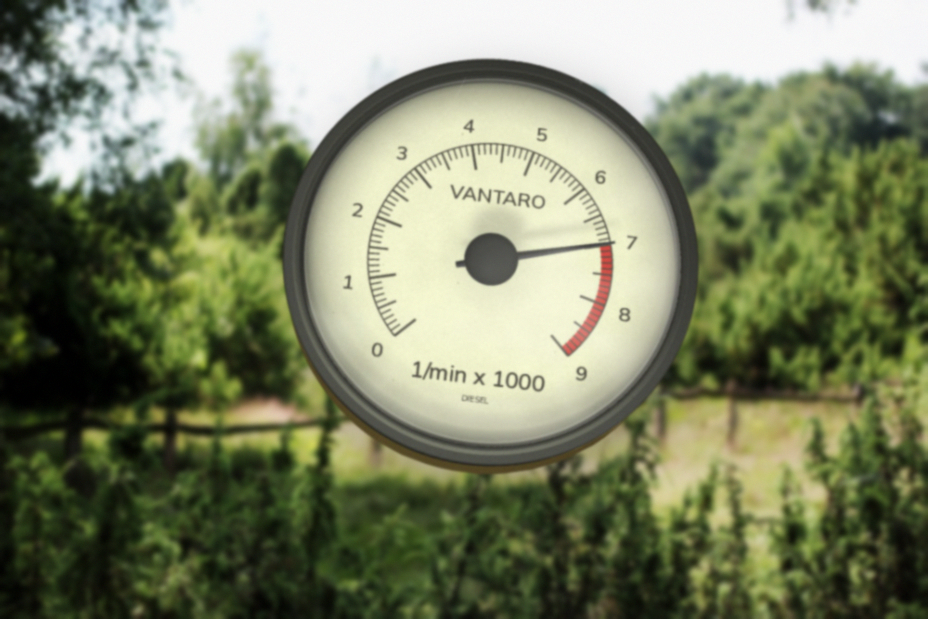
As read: {"value": 7000, "unit": "rpm"}
